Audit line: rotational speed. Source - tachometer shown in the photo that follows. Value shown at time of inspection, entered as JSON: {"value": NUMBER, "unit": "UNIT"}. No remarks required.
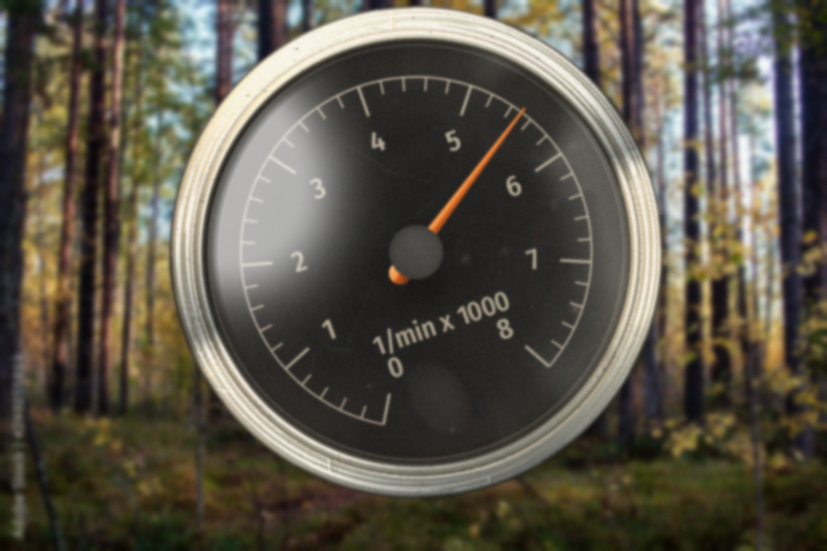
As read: {"value": 5500, "unit": "rpm"}
